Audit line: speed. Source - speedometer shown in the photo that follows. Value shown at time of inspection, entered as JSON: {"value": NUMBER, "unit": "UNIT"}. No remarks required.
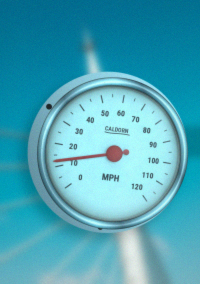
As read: {"value": 12.5, "unit": "mph"}
